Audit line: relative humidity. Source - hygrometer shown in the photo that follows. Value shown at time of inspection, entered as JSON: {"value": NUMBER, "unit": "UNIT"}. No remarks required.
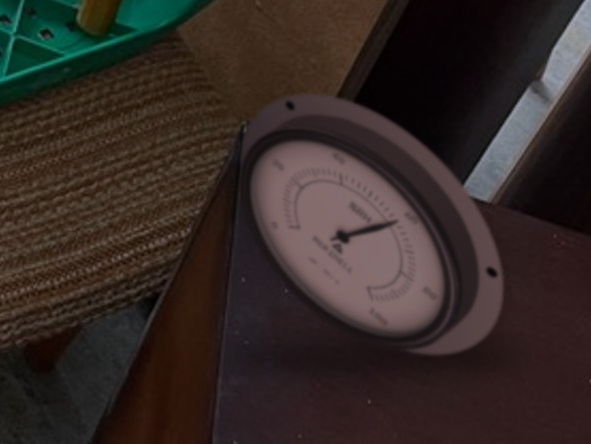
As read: {"value": 60, "unit": "%"}
